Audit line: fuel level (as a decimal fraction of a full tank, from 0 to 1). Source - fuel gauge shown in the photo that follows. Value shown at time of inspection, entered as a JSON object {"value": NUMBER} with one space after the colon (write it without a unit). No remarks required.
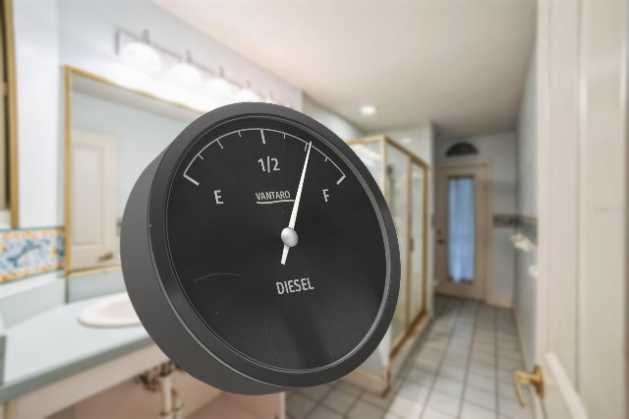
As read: {"value": 0.75}
